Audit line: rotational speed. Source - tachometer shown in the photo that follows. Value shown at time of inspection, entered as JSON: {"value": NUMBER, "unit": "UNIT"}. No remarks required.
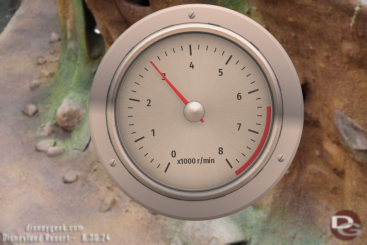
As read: {"value": 3000, "unit": "rpm"}
